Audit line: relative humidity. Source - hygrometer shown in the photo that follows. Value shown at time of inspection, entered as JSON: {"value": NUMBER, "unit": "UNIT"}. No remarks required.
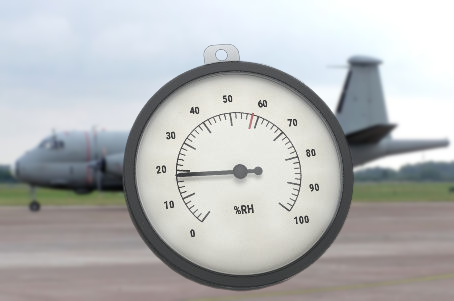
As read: {"value": 18, "unit": "%"}
